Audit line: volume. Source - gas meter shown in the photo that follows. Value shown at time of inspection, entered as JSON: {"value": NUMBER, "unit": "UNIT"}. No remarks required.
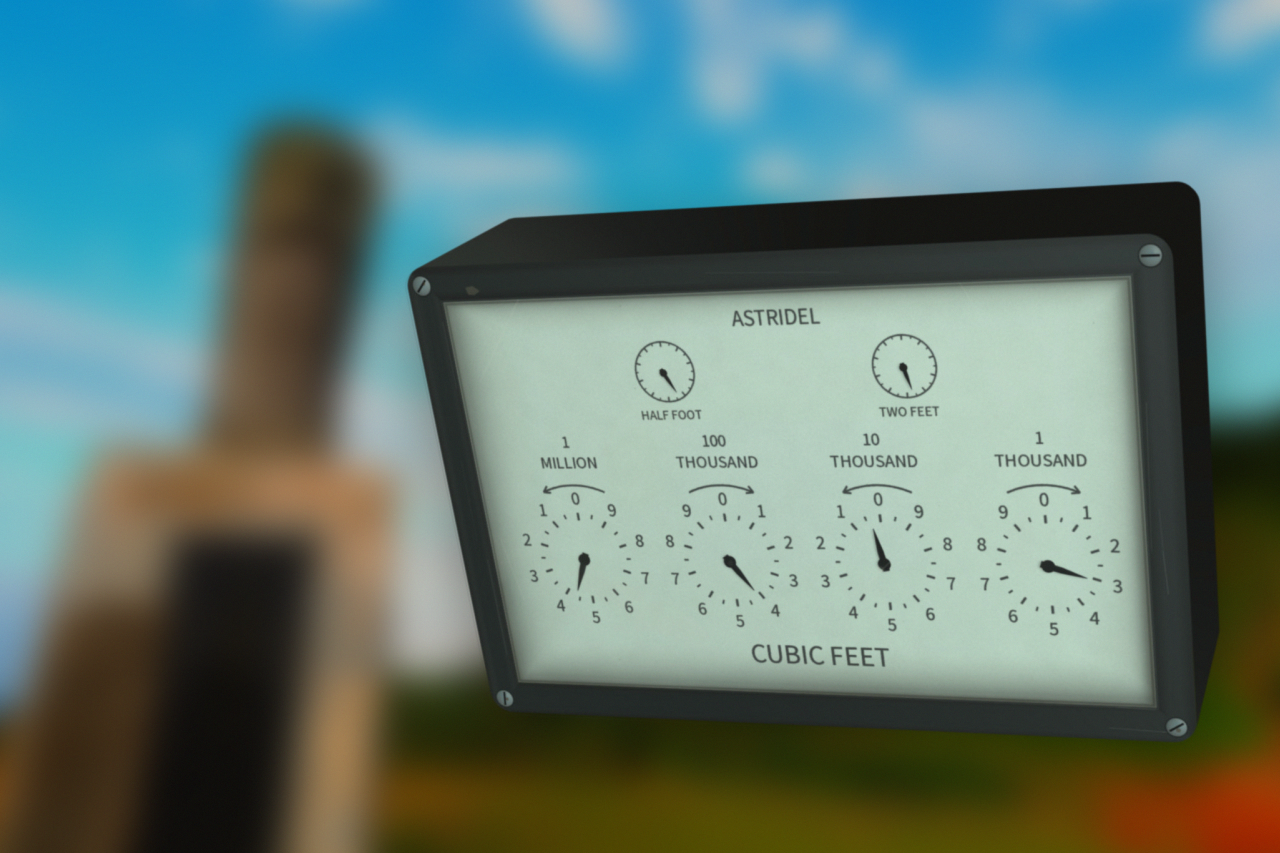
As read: {"value": 440300, "unit": "ft³"}
